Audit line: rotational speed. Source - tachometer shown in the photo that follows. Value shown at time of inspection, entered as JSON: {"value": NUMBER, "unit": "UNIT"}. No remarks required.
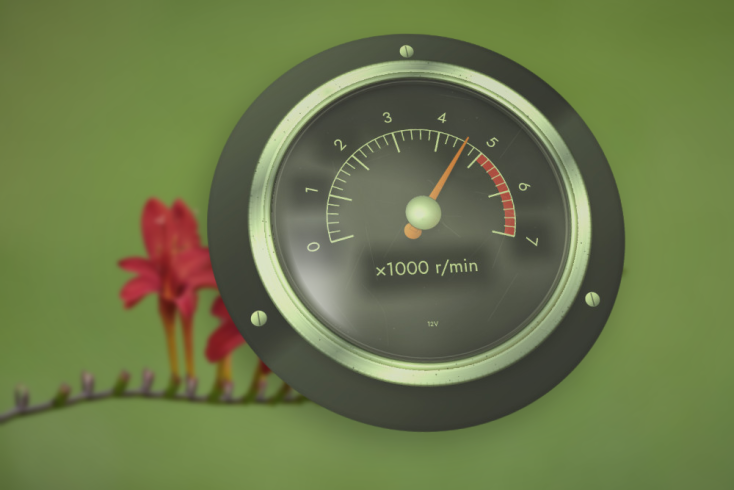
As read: {"value": 4600, "unit": "rpm"}
